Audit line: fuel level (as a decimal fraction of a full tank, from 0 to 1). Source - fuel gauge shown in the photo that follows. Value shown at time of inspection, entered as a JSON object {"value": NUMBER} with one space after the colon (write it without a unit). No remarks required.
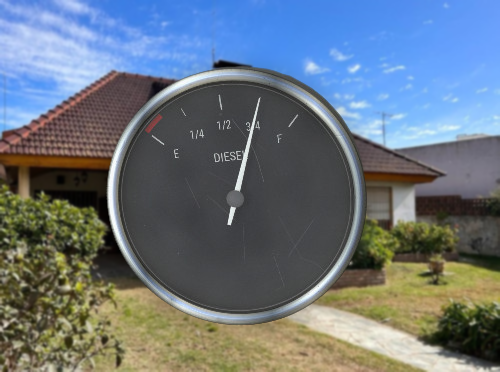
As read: {"value": 0.75}
